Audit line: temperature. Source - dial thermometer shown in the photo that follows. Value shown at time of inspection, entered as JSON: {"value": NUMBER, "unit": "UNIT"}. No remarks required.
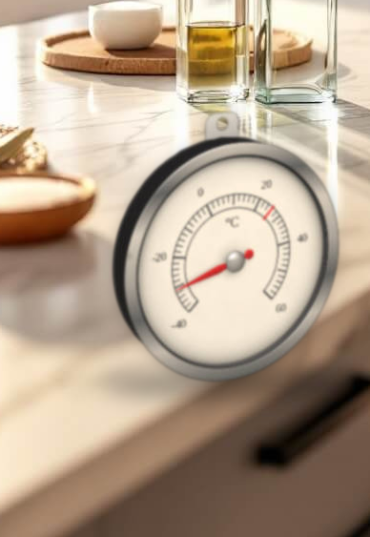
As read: {"value": -30, "unit": "°C"}
